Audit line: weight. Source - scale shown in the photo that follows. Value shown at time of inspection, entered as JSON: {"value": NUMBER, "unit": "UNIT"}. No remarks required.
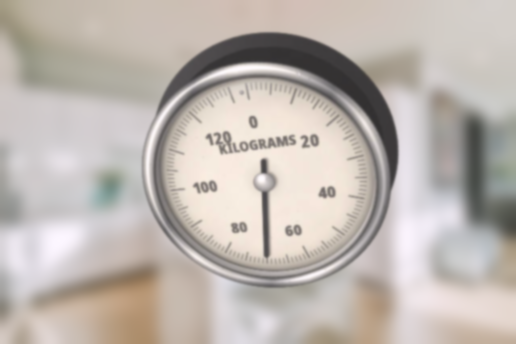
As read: {"value": 70, "unit": "kg"}
